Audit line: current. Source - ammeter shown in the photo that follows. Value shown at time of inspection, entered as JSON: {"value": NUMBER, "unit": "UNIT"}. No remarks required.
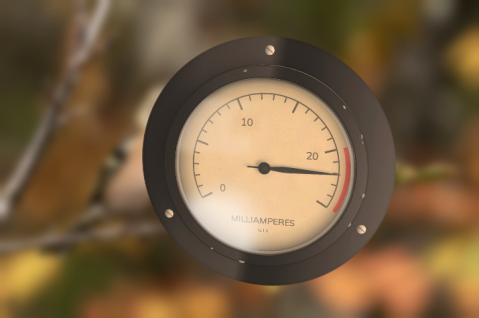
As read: {"value": 22, "unit": "mA"}
